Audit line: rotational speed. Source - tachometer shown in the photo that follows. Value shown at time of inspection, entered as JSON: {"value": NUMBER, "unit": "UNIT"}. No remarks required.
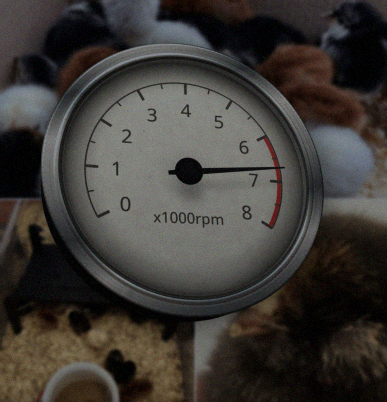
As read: {"value": 6750, "unit": "rpm"}
